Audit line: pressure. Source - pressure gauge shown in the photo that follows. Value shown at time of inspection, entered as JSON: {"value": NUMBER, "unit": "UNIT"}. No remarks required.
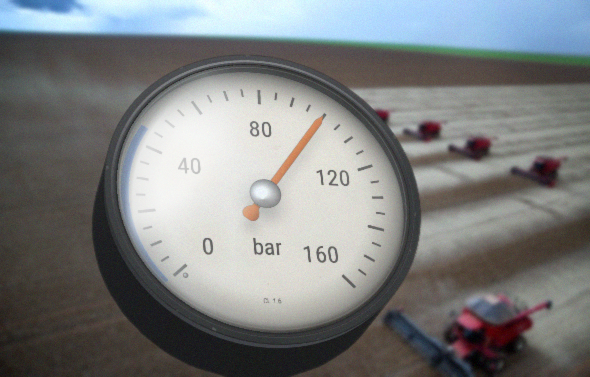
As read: {"value": 100, "unit": "bar"}
